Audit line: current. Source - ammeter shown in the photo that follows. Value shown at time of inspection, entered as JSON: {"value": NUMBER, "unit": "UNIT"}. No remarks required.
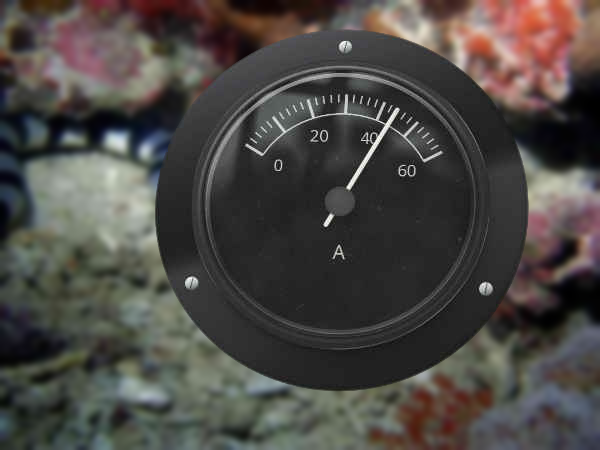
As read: {"value": 44, "unit": "A"}
